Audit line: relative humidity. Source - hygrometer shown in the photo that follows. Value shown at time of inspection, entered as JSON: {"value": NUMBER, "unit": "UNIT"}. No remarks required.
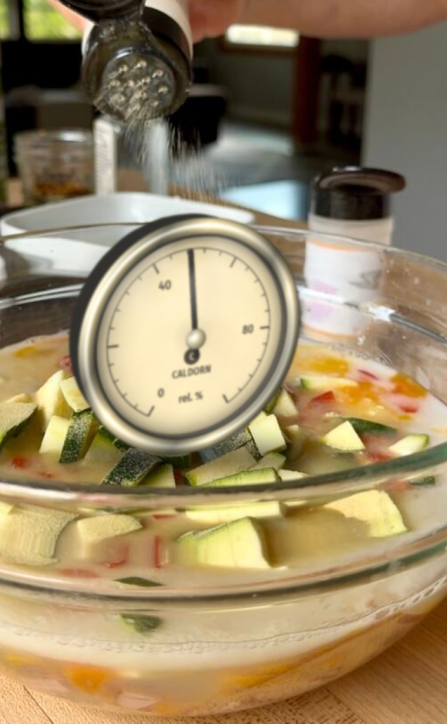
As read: {"value": 48, "unit": "%"}
